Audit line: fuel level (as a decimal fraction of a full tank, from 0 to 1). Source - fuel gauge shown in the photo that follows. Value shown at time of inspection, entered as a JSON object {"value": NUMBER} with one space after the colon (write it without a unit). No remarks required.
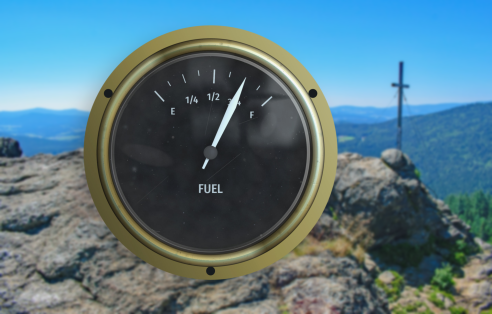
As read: {"value": 0.75}
